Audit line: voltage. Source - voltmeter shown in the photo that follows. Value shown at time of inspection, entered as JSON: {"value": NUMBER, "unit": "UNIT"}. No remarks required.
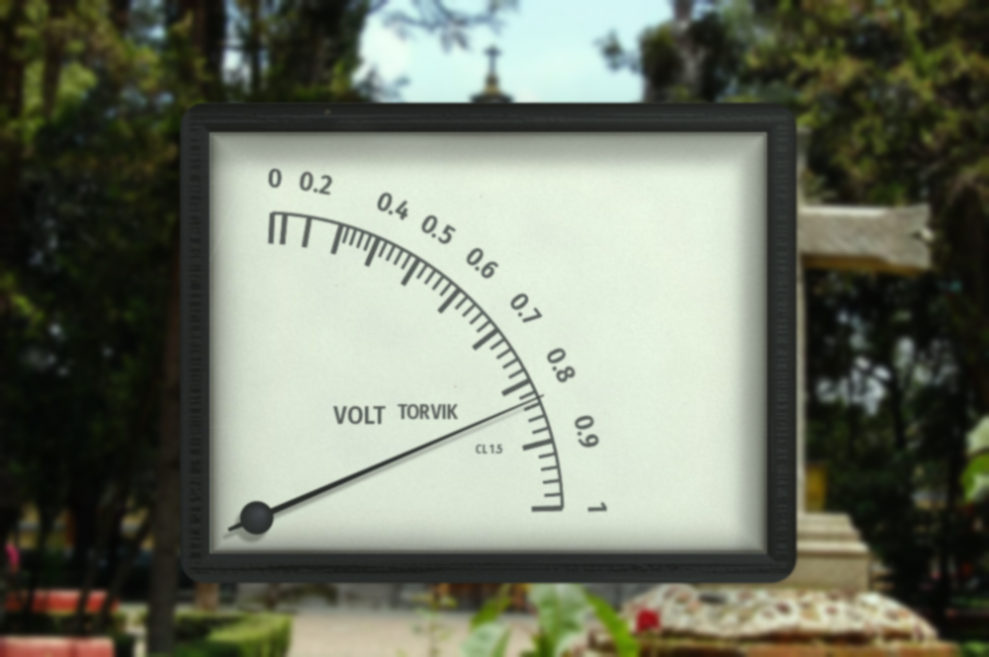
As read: {"value": 0.83, "unit": "V"}
